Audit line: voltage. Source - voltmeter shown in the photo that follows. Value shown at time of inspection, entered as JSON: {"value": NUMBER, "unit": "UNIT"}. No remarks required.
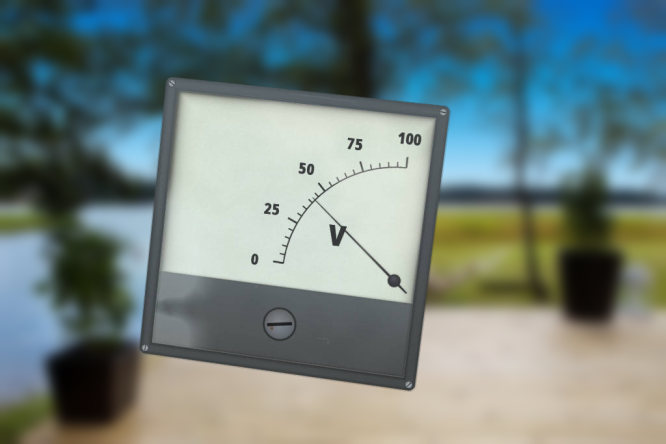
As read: {"value": 42.5, "unit": "V"}
